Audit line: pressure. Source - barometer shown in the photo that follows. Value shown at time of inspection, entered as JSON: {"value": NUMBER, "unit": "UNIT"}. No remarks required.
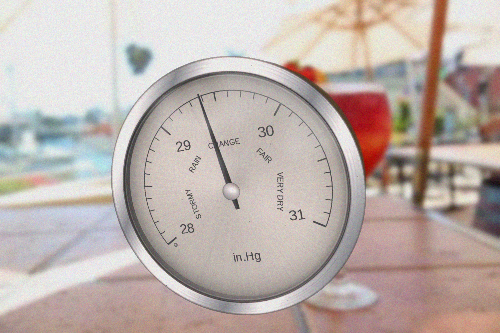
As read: {"value": 29.4, "unit": "inHg"}
